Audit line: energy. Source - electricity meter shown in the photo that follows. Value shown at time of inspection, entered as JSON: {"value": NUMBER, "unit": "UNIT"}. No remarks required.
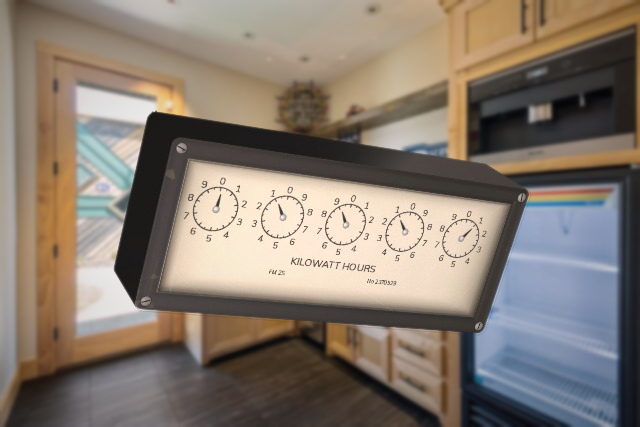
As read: {"value": 911, "unit": "kWh"}
